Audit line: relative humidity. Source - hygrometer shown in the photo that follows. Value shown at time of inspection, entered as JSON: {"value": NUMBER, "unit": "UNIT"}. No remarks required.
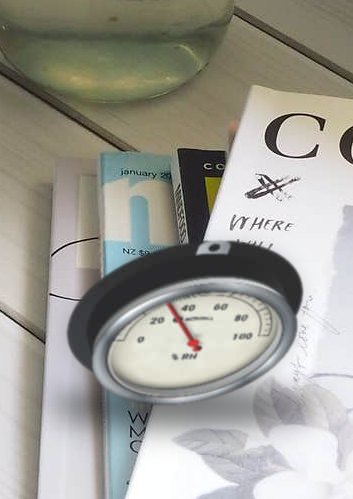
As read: {"value": 32, "unit": "%"}
